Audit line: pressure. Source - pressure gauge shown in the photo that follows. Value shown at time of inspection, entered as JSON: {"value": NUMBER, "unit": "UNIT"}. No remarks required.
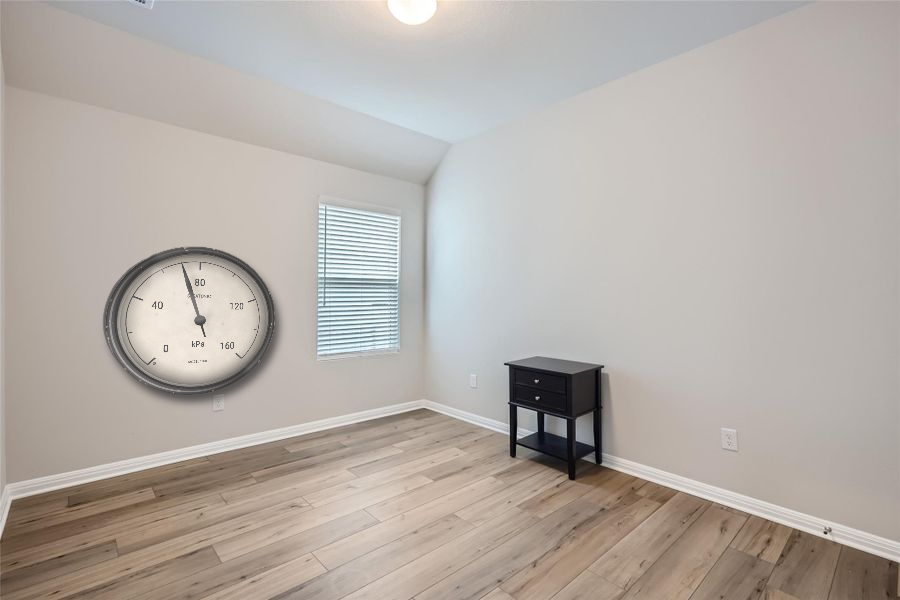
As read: {"value": 70, "unit": "kPa"}
